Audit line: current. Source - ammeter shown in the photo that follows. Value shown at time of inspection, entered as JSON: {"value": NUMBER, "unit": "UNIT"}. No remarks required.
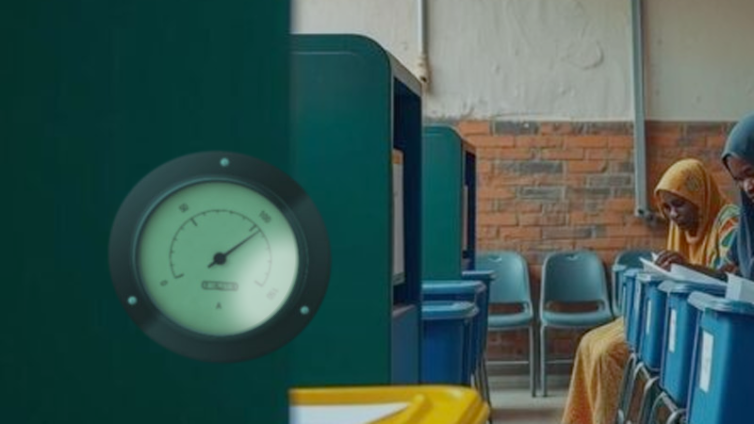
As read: {"value": 105, "unit": "A"}
